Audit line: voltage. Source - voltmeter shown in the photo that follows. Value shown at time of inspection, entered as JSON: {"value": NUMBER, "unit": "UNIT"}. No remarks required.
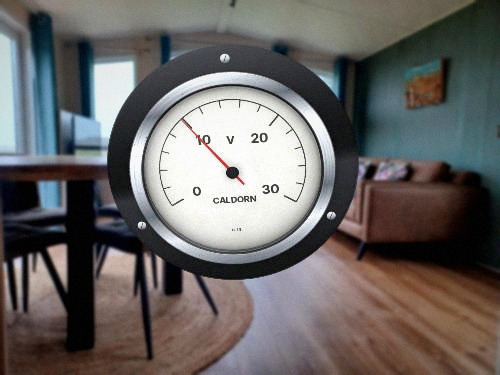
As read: {"value": 10, "unit": "V"}
